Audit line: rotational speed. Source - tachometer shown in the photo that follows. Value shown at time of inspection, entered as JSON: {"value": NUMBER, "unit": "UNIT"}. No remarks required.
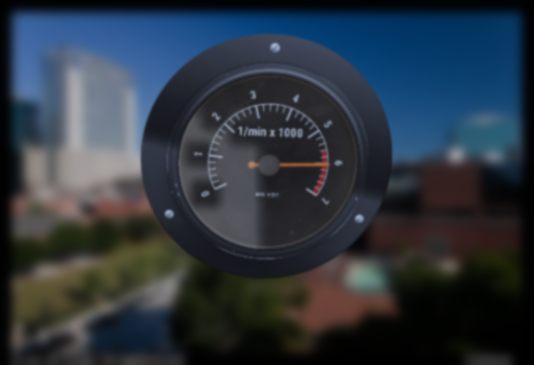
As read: {"value": 6000, "unit": "rpm"}
